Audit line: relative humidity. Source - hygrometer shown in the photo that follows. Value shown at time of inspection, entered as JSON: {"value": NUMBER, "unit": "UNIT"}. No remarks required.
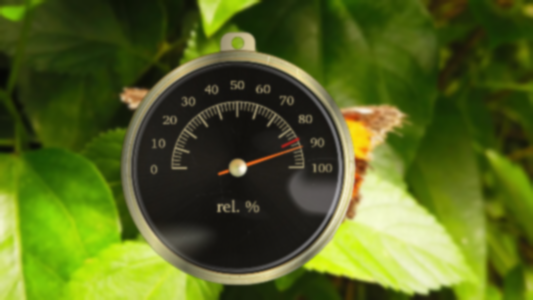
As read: {"value": 90, "unit": "%"}
